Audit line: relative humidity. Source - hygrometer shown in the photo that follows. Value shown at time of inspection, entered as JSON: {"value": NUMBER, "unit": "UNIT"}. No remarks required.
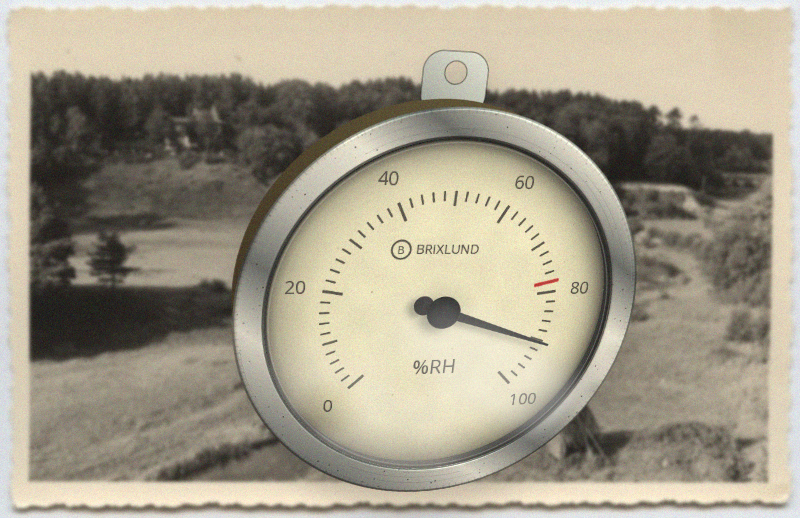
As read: {"value": 90, "unit": "%"}
